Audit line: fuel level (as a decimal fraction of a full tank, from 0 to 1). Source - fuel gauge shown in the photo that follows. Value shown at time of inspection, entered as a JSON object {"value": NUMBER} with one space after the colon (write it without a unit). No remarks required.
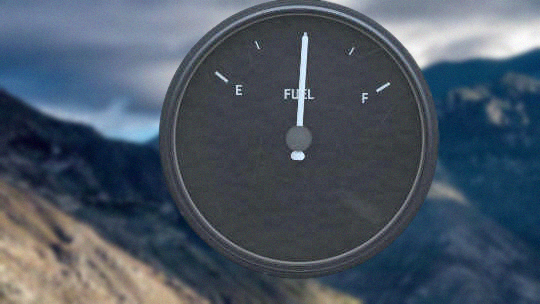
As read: {"value": 0.5}
